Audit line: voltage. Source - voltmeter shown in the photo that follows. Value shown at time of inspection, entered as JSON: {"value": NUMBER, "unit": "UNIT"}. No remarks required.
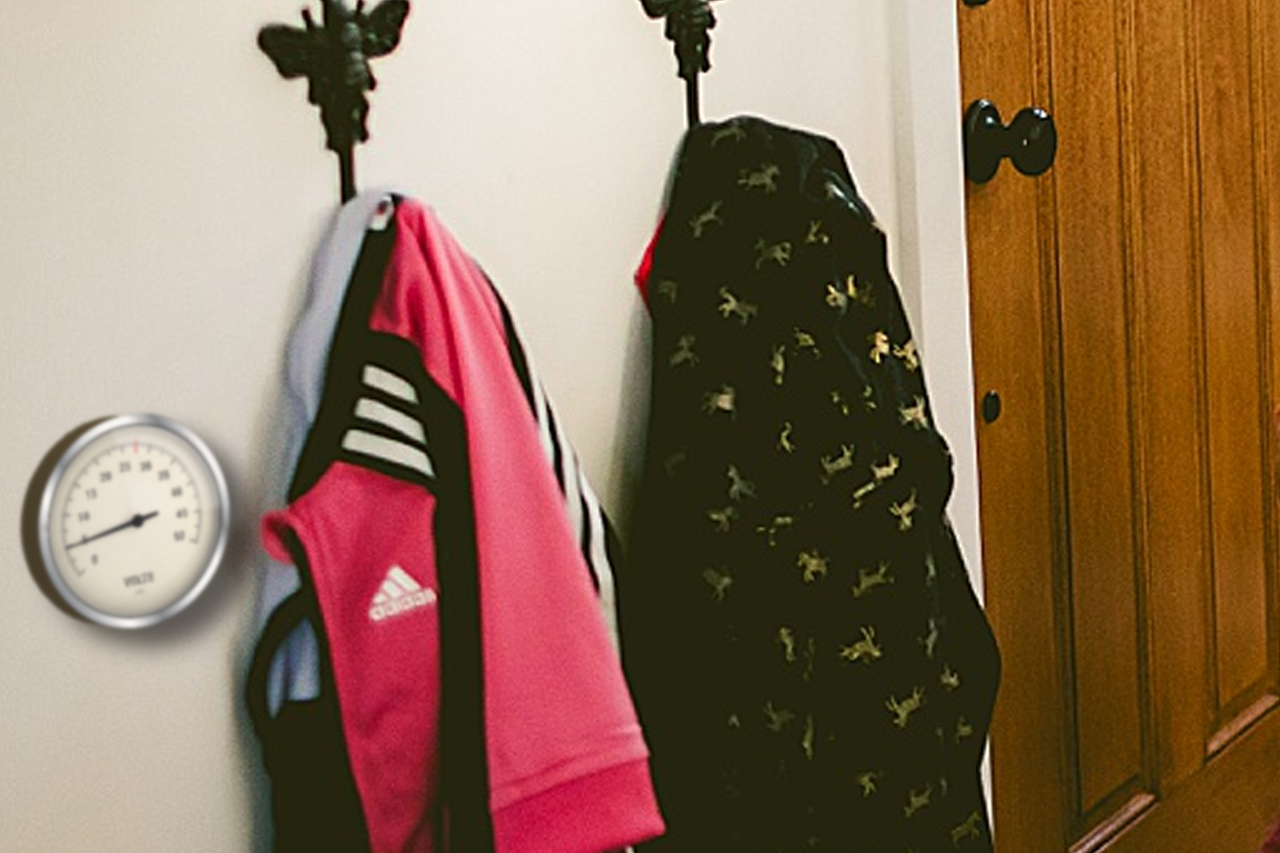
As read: {"value": 5, "unit": "V"}
